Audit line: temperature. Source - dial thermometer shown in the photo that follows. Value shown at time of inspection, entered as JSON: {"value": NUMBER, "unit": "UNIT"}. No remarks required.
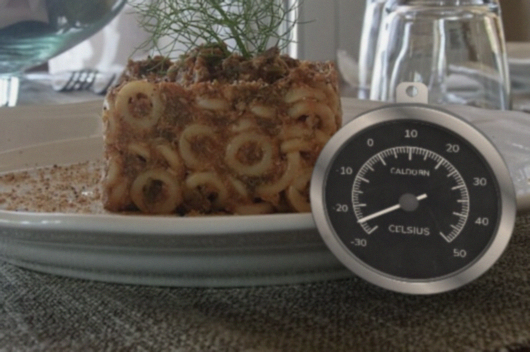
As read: {"value": -25, "unit": "°C"}
